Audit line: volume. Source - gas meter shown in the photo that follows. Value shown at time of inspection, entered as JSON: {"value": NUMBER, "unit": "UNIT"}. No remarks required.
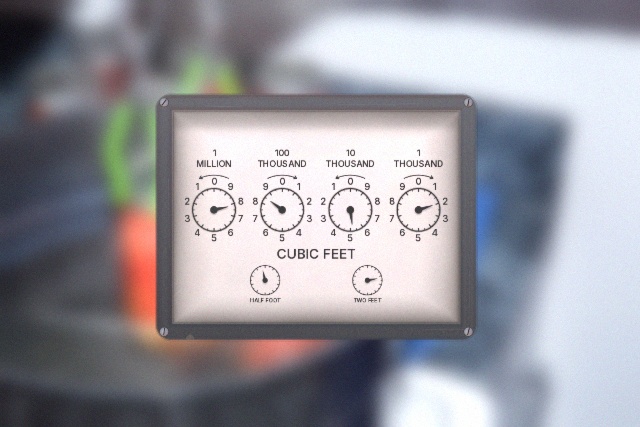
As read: {"value": 785200, "unit": "ft³"}
